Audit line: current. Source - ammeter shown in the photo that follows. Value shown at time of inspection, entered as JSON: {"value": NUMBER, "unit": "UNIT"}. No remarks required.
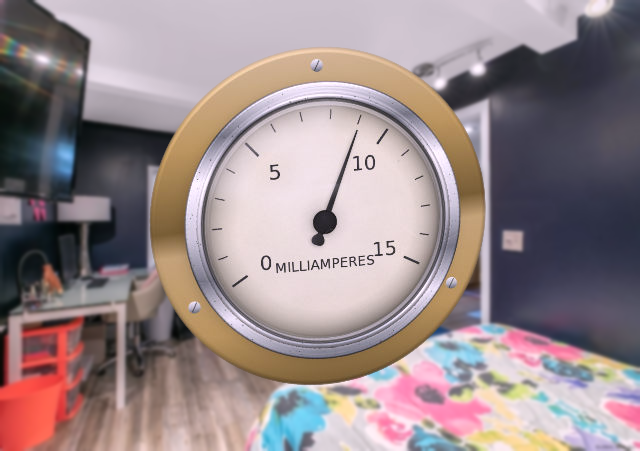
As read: {"value": 9, "unit": "mA"}
